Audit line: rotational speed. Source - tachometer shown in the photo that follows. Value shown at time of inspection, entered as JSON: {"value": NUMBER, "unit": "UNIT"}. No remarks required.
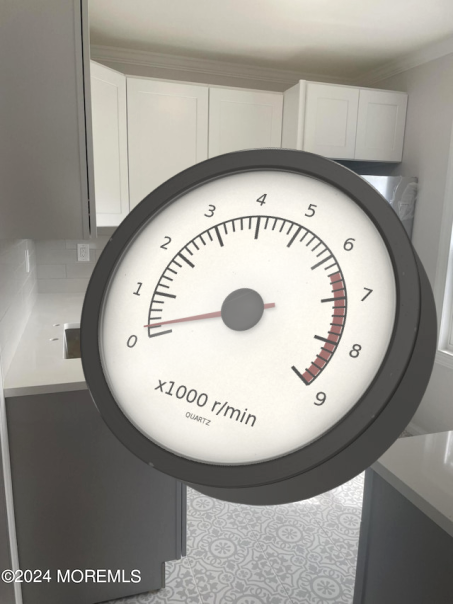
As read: {"value": 200, "unit": "rpm"}
